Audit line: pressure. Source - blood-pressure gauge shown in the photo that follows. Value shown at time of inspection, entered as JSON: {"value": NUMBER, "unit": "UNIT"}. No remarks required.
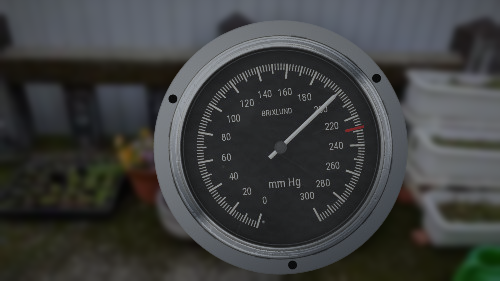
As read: {"value": 200, "unit": "mmHg"}
